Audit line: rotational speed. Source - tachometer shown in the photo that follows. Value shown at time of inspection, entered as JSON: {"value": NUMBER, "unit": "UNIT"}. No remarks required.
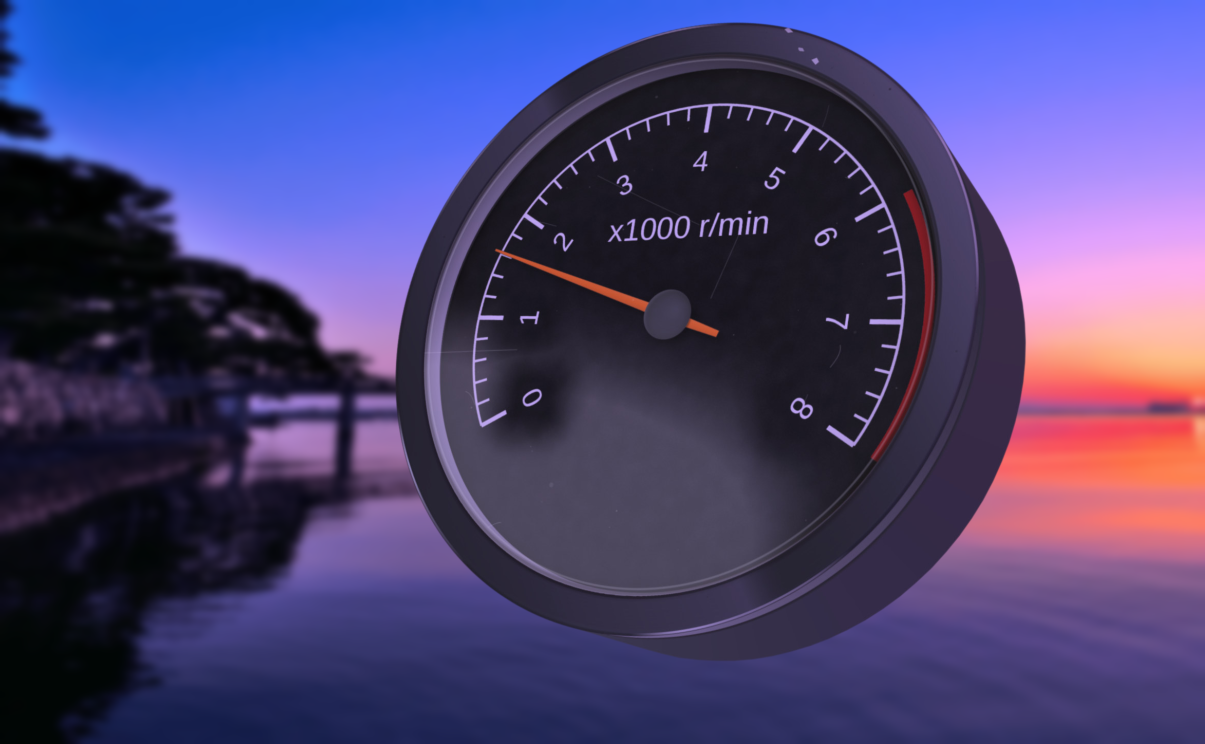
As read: {"value": 1600, "unit": "rpm"}
